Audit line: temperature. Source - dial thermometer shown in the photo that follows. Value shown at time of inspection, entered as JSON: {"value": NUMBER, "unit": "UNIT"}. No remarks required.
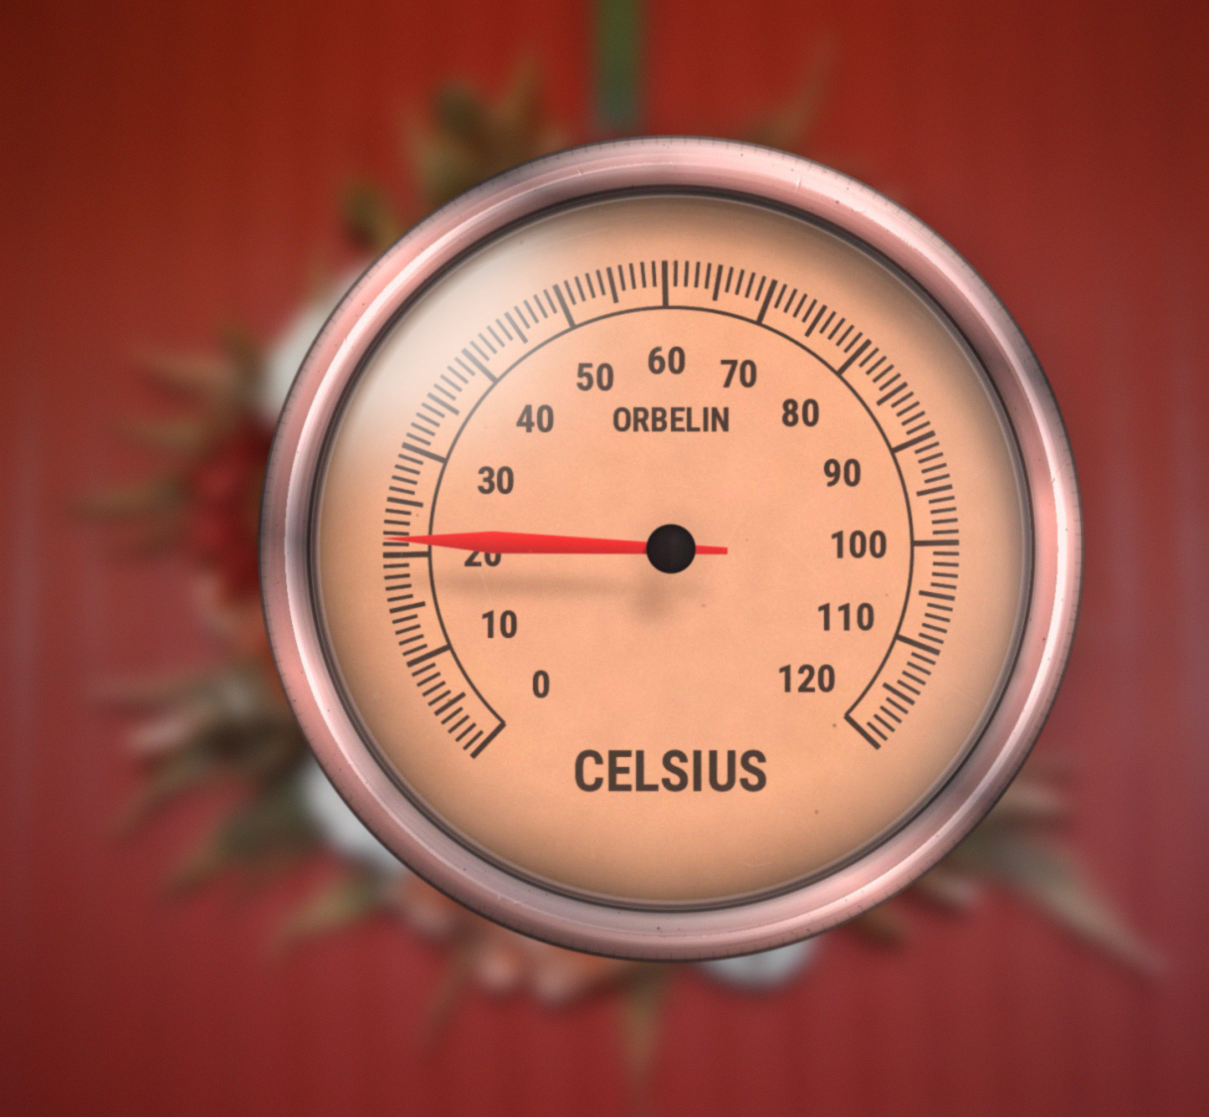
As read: {"value": 21.5, "unit": "°C"}
